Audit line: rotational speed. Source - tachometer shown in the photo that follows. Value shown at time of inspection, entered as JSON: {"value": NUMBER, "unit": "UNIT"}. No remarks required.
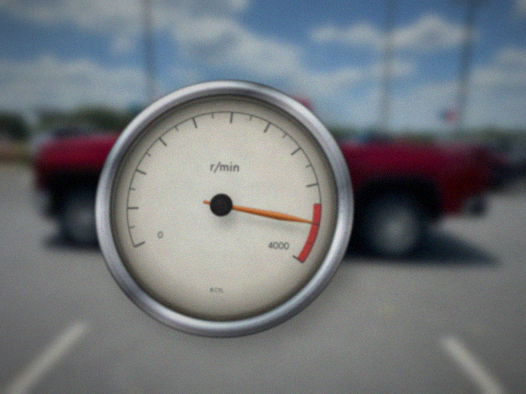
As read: {"value": 3600, "unit": "rpm"}
